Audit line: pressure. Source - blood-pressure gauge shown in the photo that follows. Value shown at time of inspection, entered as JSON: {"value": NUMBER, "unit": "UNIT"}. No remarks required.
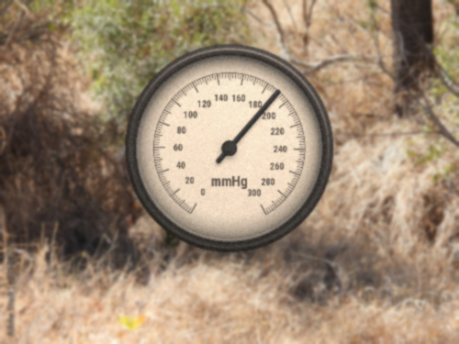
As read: {"value": 190, "unit": "mmHg"}
